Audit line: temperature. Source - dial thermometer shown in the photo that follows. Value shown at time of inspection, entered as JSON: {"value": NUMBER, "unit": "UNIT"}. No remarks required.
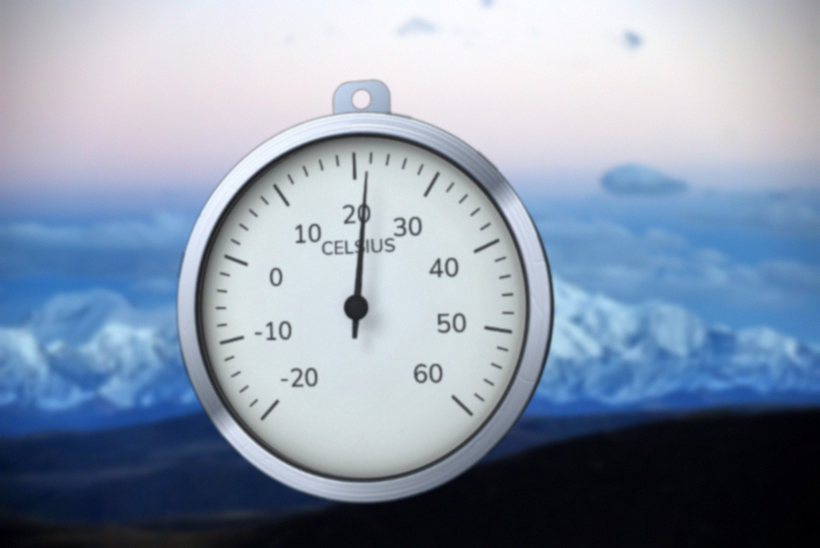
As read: {"value": 22, "unit": "°C"}
